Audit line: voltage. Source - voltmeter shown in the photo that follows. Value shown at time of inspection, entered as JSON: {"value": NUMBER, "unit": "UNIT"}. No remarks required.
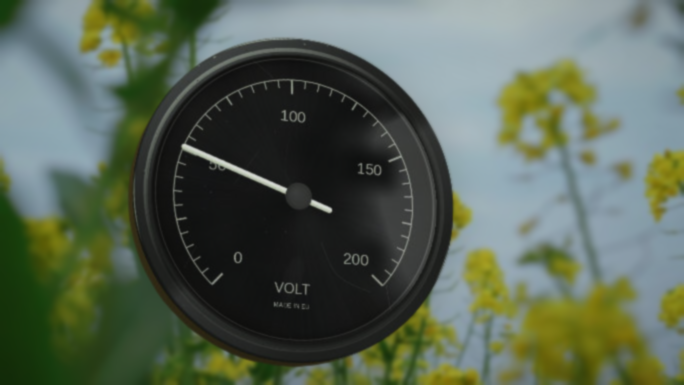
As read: {"value": 50, "unit": "V"}
